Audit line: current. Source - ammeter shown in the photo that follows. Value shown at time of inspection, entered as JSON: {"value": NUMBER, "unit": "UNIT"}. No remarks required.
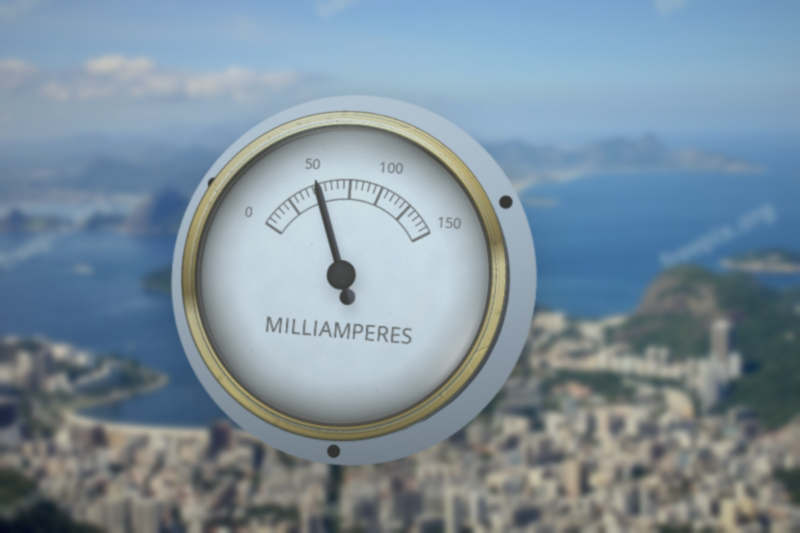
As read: {"value": 50, "unit": "mA"}
